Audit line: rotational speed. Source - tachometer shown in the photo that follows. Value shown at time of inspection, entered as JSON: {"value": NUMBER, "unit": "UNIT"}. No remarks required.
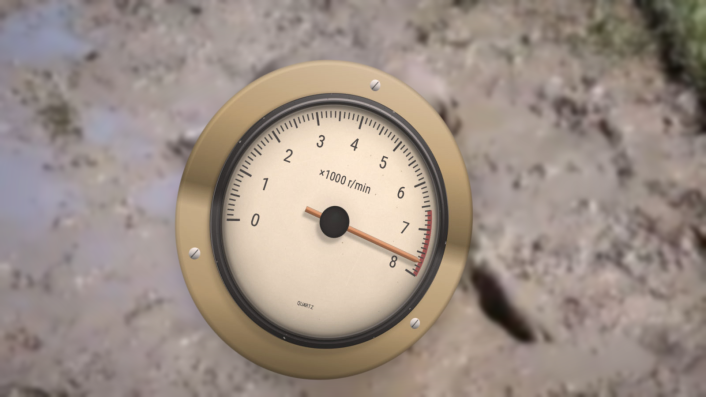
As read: {"value": 7700, "unit": "rpm"}
